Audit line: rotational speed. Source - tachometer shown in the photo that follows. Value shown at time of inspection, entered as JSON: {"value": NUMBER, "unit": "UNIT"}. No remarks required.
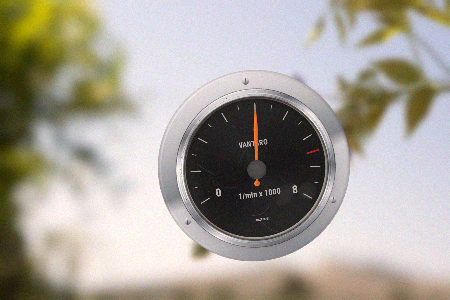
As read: {"value": 4000, "unit": "rpm"}
